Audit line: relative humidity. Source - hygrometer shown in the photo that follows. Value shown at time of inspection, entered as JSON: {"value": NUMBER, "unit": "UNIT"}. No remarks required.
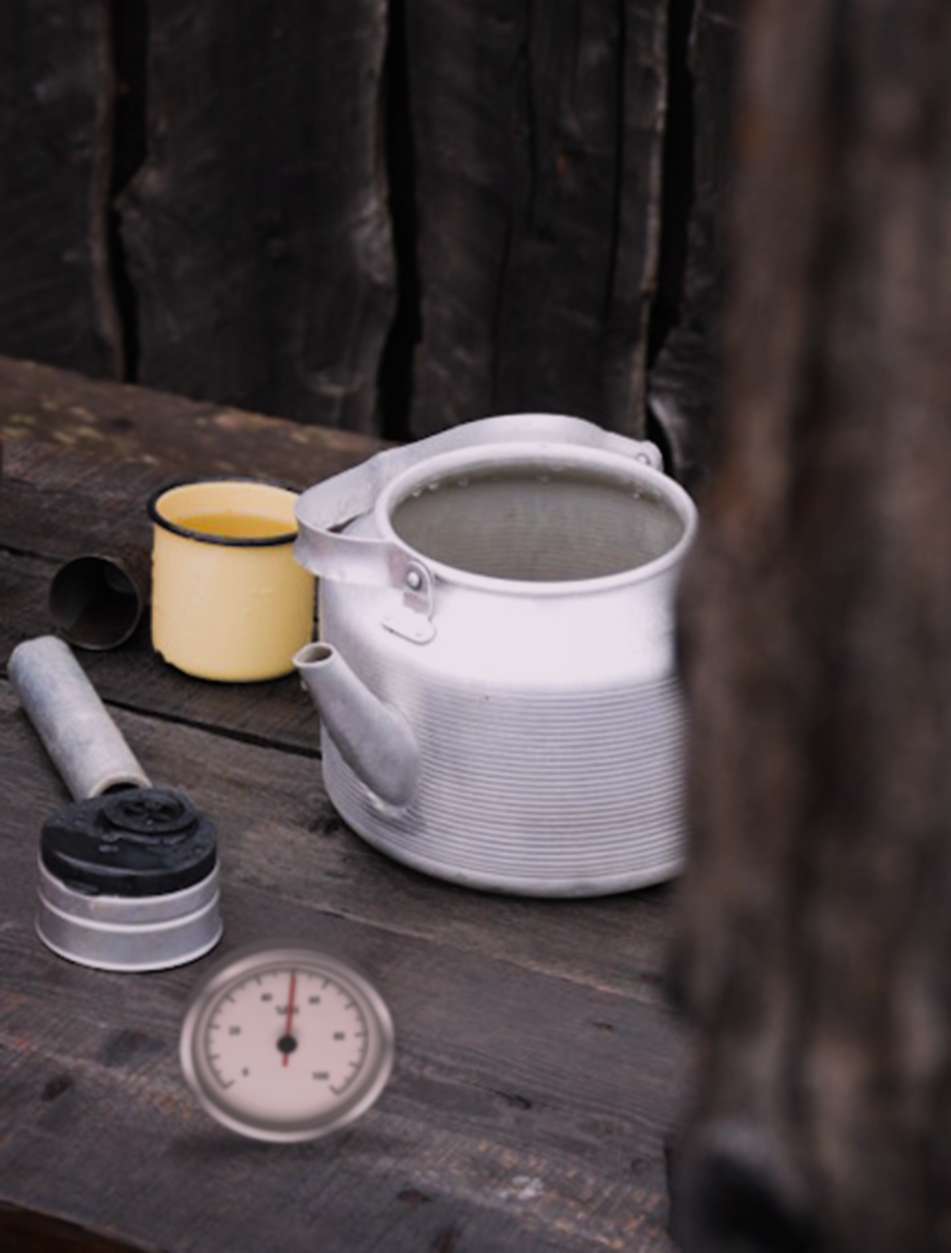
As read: {"value": 50, "unit": "%"}
